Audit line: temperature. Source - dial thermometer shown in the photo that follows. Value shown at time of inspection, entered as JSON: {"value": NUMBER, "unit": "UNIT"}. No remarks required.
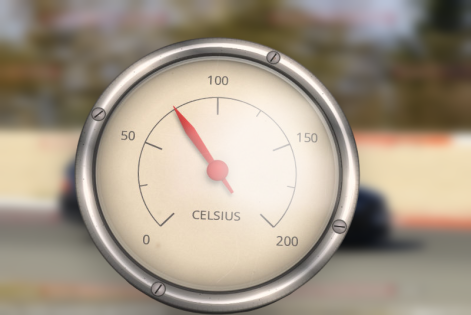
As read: {"value": 75, "unit": "°C"}
